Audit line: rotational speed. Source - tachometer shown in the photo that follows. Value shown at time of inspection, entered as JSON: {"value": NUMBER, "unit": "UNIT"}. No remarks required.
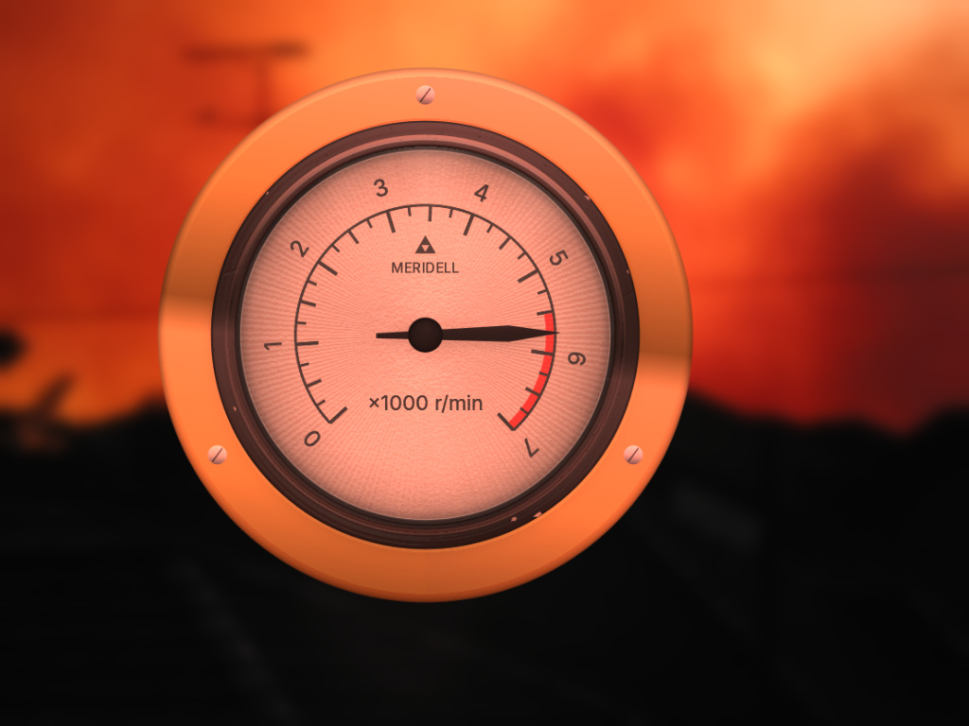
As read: {"value": 5750, "unit": "rpm"}
